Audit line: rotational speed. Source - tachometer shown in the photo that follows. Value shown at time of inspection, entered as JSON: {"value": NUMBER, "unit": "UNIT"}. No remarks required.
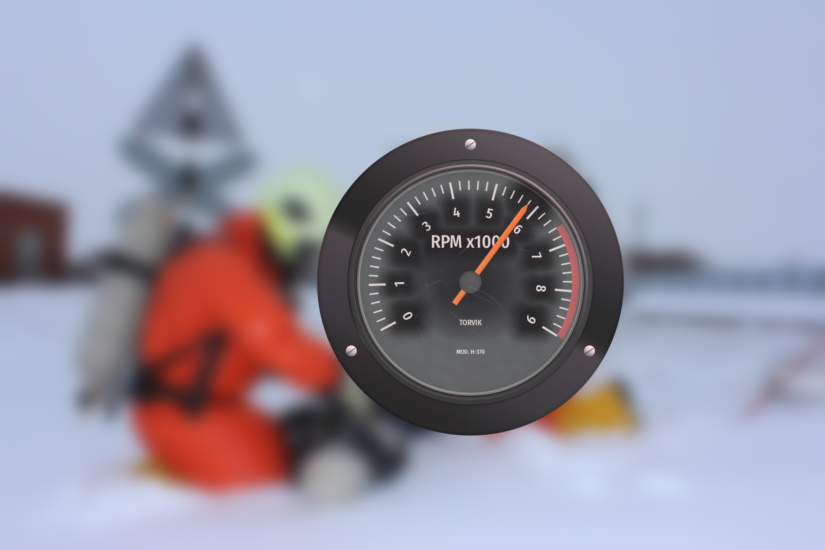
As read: {"value": 5800, "unit": "rpm"}
